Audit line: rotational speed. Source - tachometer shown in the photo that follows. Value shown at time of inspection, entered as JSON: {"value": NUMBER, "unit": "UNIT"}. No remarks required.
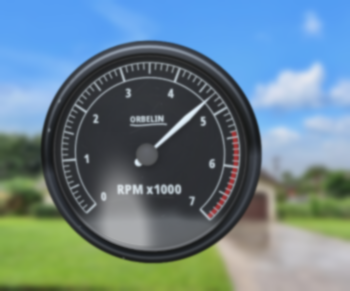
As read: {"value": 4700, "unit": "rpm"}
